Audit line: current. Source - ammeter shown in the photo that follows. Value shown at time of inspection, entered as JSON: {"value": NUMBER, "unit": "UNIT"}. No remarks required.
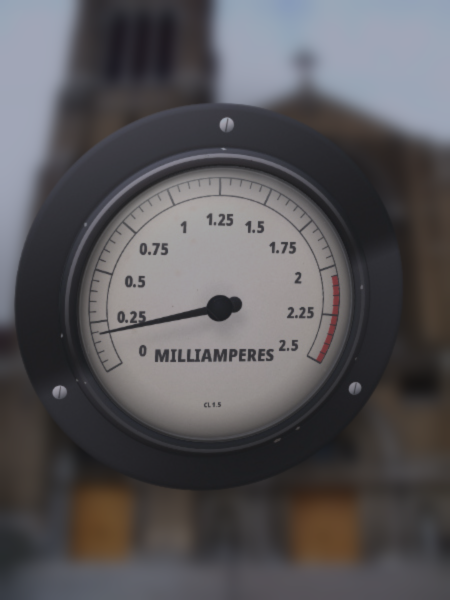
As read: {"value": 0.2, "unit": "mA"}
